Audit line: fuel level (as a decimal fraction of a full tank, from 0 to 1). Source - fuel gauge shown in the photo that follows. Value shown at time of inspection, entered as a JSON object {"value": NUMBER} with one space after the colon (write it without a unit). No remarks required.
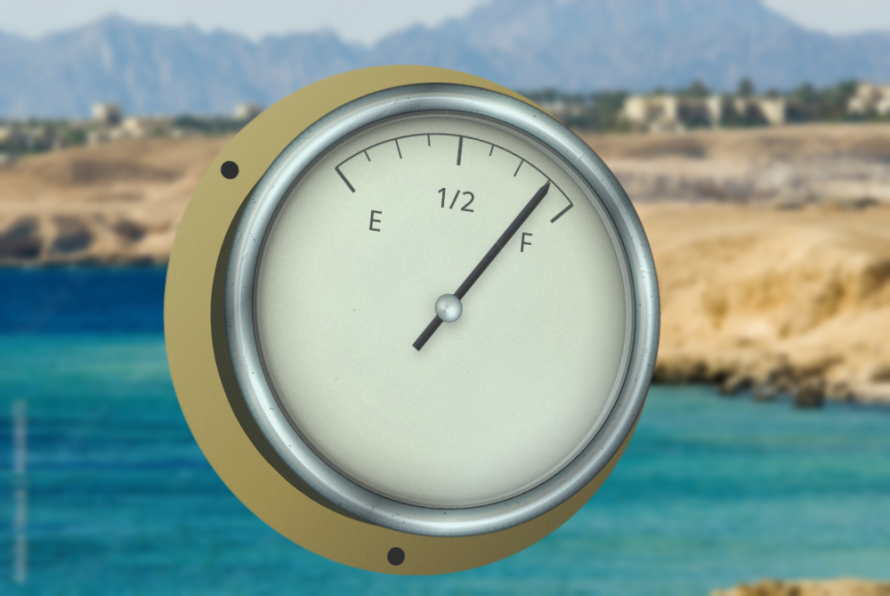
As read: {"value": 0.875}
